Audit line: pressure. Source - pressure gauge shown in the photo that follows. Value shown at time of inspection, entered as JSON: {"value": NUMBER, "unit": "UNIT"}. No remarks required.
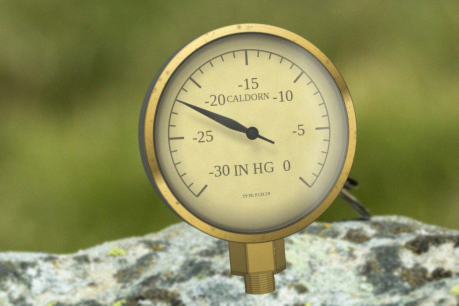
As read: {"value": -22, "unit": "inHg"}
